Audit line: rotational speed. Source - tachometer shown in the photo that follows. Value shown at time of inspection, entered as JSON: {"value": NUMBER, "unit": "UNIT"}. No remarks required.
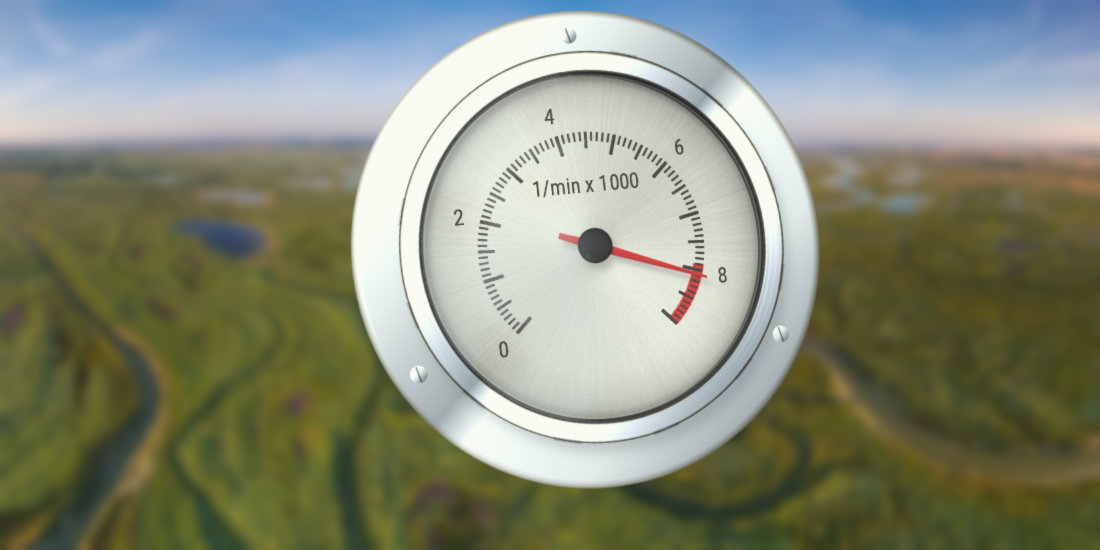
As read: {"value": 8100, "unit": "rpm"}
